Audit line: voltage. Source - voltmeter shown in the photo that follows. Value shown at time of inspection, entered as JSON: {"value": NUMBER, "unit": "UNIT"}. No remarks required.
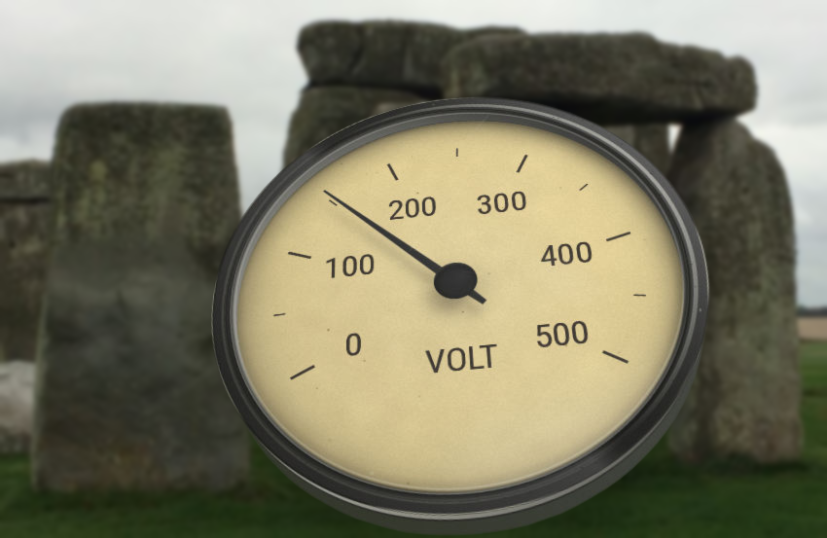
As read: {"value": 150, "unit": "V"}
